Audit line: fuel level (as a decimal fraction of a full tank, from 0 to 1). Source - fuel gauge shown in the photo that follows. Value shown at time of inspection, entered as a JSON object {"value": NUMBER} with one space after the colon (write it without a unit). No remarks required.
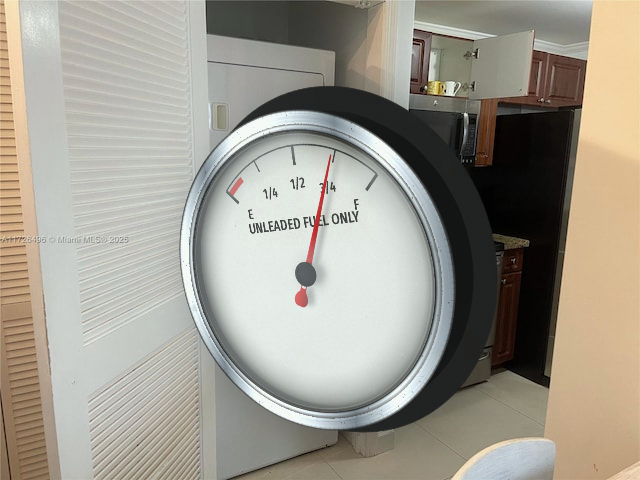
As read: {"value": 0.75}
